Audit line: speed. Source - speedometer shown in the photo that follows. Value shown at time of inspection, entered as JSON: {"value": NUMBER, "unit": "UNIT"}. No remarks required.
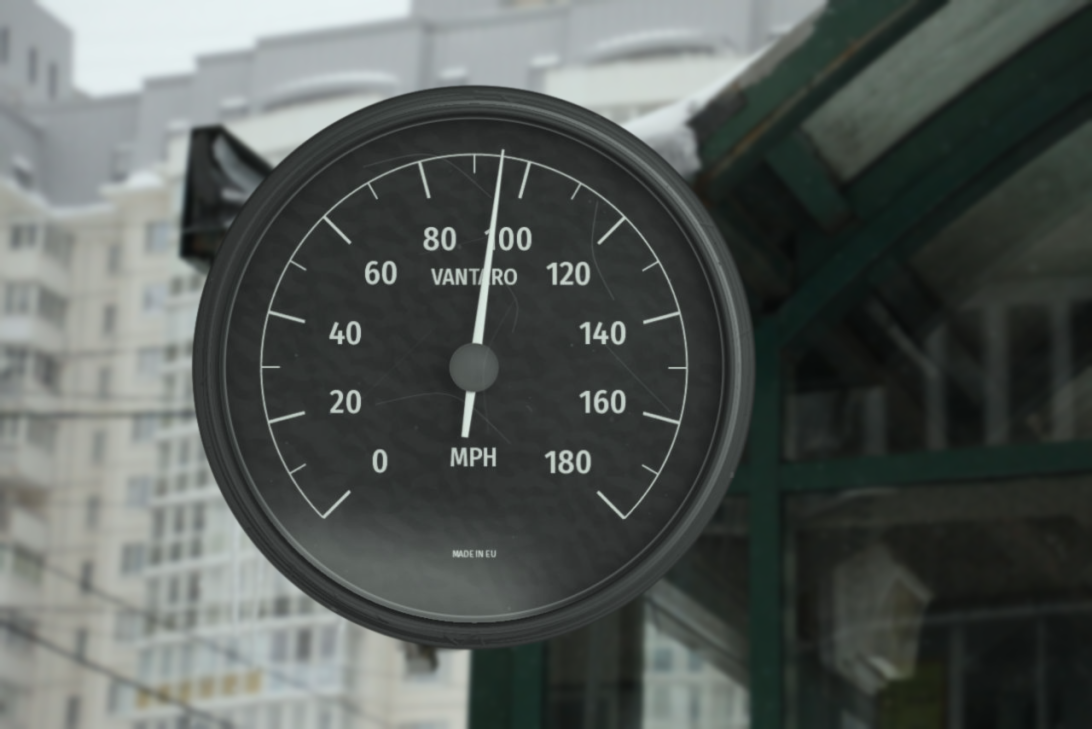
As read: {"value": 95, "unit": "mph"}
